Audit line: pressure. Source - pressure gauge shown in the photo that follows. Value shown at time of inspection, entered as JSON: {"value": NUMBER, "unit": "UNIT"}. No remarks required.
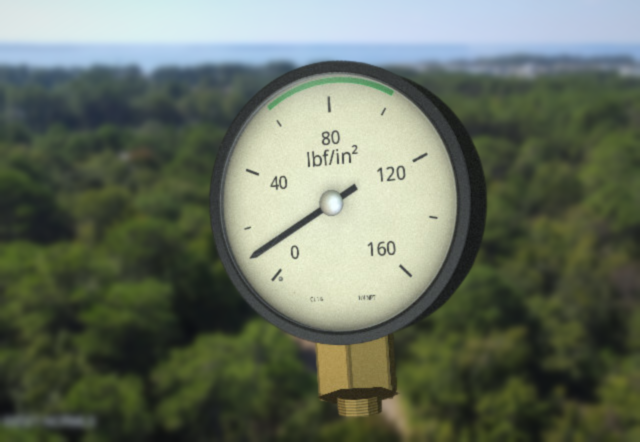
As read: {"value": 10, "unit": "psi"}
